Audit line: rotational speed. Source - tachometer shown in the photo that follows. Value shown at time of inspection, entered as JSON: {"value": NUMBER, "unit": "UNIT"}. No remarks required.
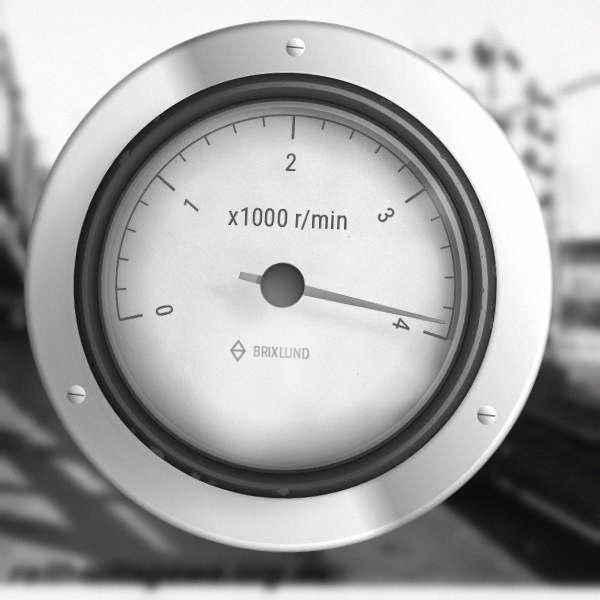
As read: {"value": 3900, "unit": "rpm"}
